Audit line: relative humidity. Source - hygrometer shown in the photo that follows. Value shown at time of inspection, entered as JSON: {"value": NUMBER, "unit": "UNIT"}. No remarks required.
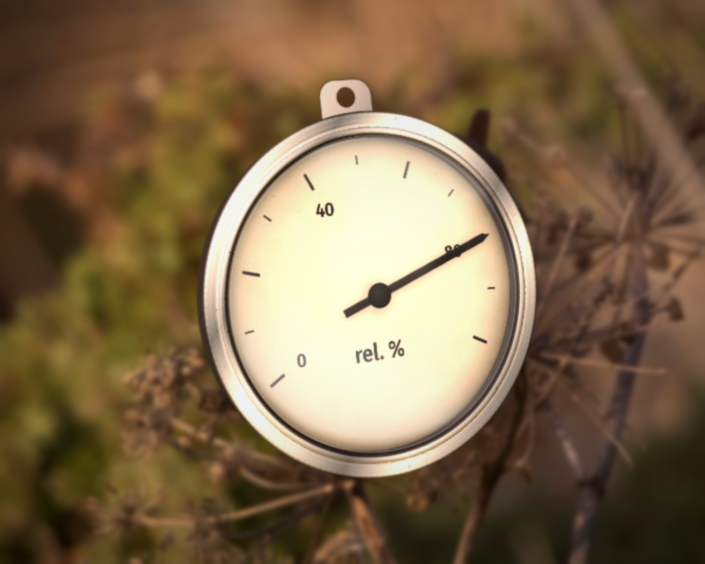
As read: {"value": 80, "unit": "%"}
